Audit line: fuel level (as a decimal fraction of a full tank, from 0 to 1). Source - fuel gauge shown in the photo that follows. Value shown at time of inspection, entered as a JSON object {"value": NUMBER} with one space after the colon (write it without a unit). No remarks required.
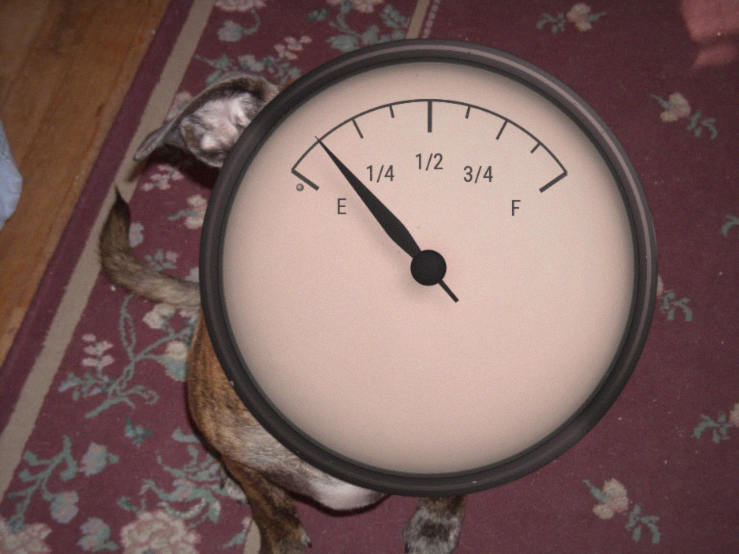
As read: {"value": 0.125}
